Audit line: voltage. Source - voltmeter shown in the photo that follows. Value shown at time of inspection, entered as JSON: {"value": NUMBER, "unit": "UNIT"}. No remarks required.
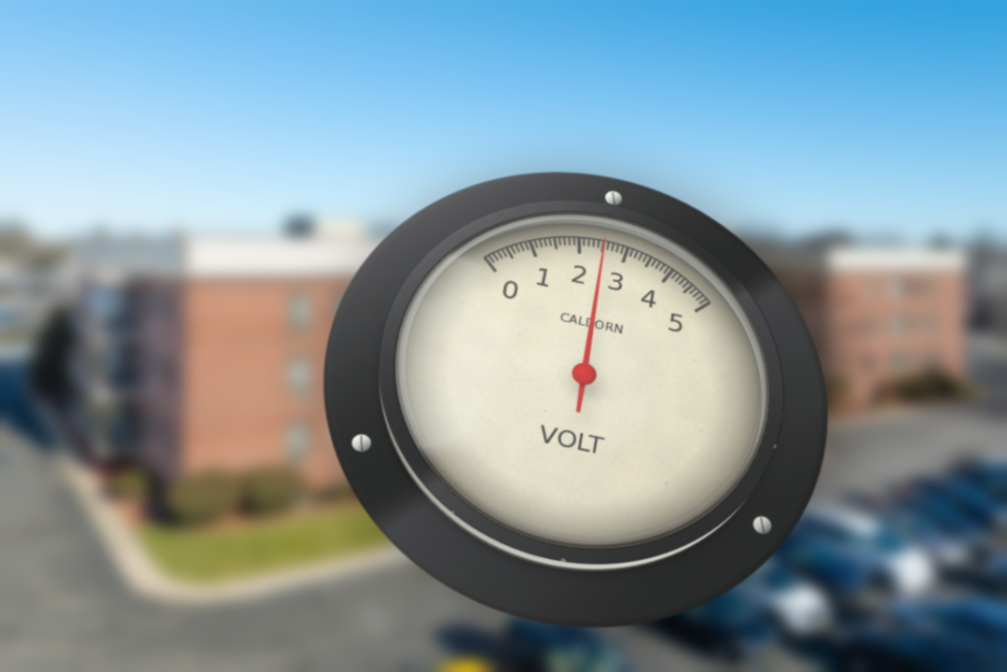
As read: {"value": 2.5, "unit": "V"}
